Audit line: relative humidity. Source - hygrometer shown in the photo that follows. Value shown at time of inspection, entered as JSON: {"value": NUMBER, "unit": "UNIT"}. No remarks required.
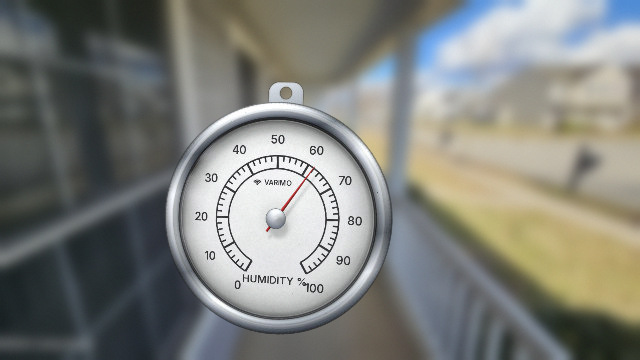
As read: {"value": 62, "unit": "%"}
